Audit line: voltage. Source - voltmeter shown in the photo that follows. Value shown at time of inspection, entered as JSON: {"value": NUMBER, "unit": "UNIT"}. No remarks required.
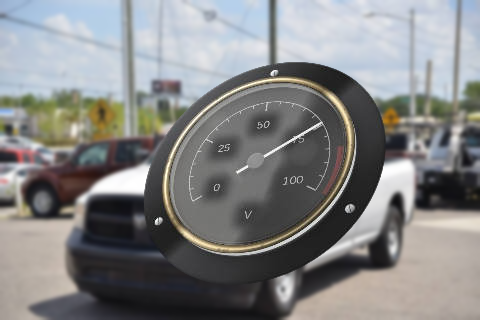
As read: {"value": 75, "unit": "V"}
